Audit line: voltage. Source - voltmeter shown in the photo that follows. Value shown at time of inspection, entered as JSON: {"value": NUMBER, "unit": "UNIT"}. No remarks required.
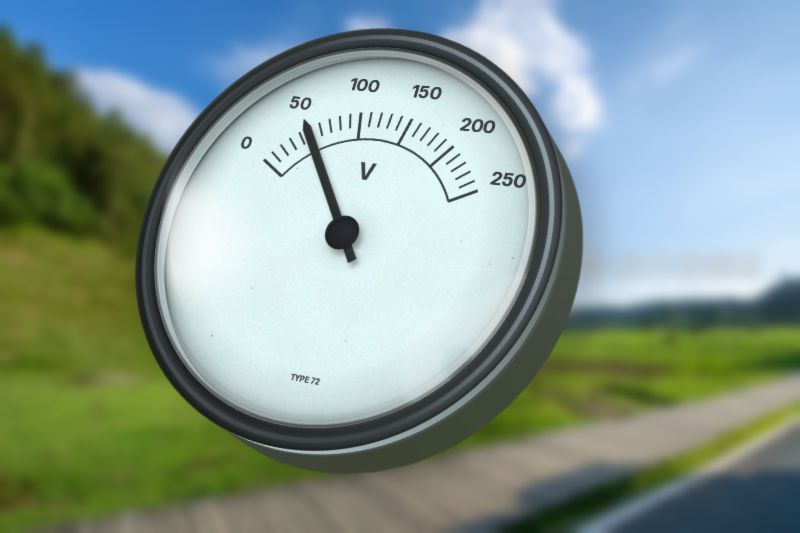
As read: {"value": 50, "unit": "V"}
